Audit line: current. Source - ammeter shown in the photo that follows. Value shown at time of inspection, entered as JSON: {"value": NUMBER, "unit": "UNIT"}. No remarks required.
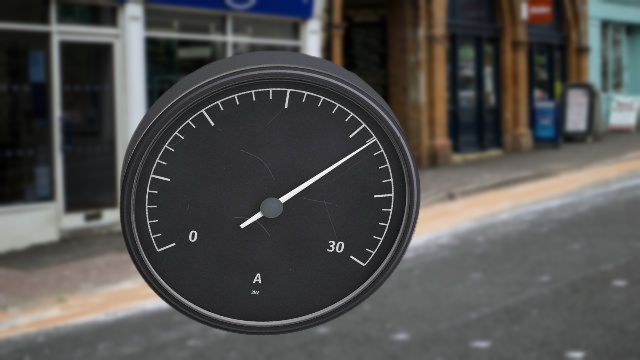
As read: {"value": 21, "unit": "A"}
